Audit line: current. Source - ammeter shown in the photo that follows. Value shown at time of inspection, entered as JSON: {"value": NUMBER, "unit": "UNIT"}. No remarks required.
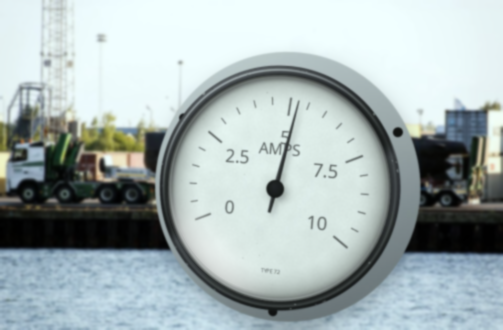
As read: {"value": 5.25, "unit": "A"}
